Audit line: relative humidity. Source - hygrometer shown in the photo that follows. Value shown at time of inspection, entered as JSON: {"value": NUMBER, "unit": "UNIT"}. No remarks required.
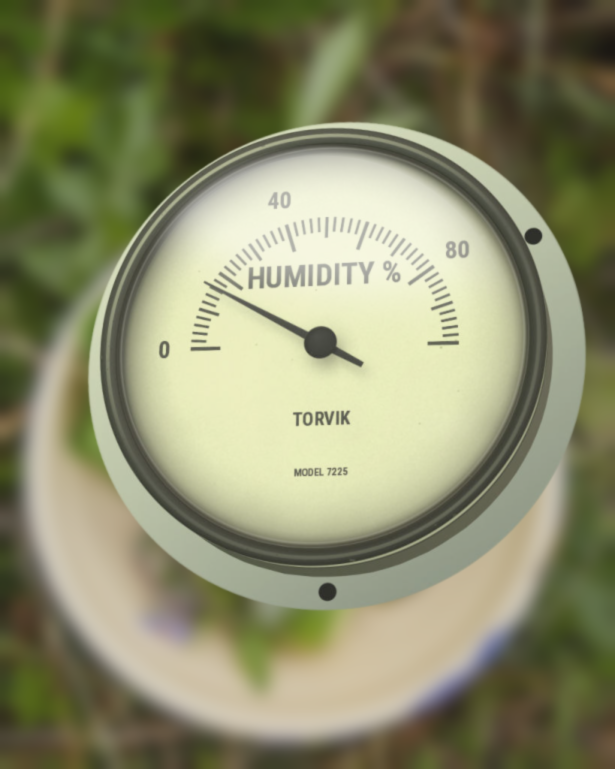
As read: {"value": 16, "unit": "%"}
